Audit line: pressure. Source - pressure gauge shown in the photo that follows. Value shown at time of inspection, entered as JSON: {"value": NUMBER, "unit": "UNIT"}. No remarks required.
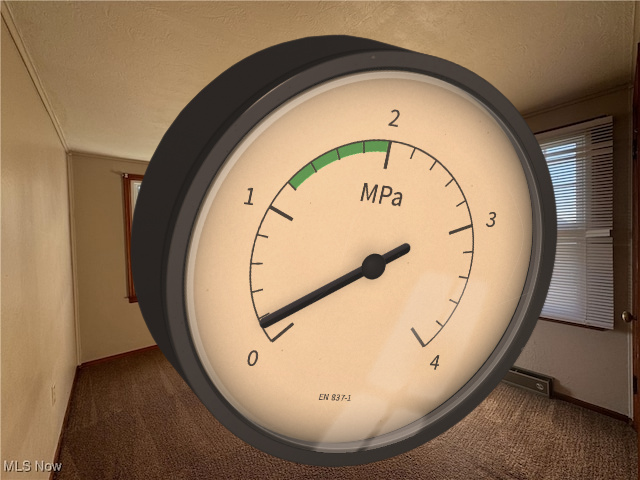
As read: {"value": 0.2, "unit": "MPa"}
